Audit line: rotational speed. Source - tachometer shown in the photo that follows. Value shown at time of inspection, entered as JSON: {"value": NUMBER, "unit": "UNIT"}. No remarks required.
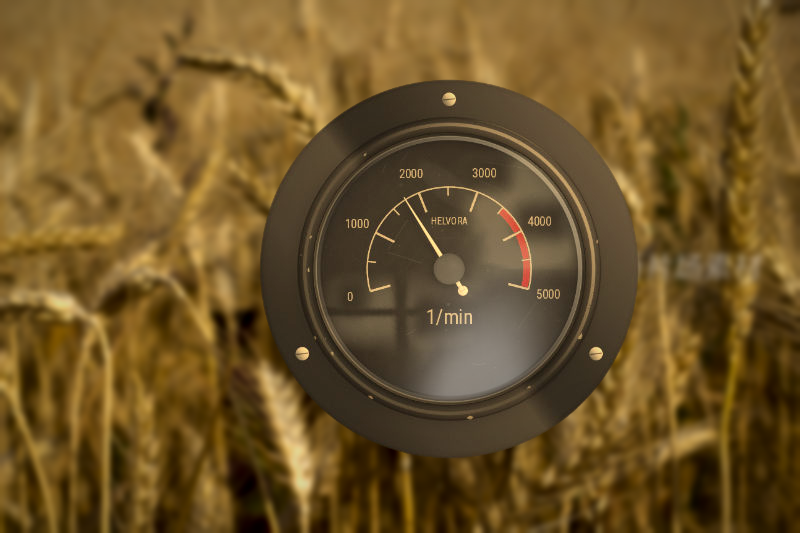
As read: {"value": 1750, "unit": "rpm"}
